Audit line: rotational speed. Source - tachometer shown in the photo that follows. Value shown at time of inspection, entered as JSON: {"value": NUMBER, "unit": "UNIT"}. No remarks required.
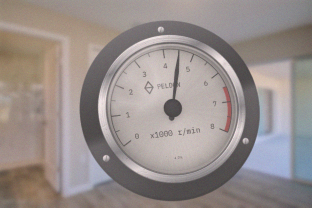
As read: {"value": 4500, "unit": "rpm"}
